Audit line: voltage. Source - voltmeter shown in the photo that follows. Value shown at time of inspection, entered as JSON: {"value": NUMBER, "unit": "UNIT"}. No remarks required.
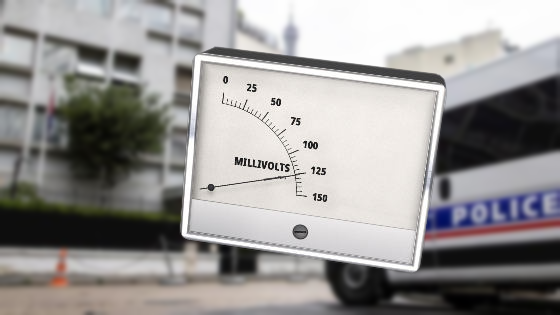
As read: {"value": 125, "unit": "mV"}
